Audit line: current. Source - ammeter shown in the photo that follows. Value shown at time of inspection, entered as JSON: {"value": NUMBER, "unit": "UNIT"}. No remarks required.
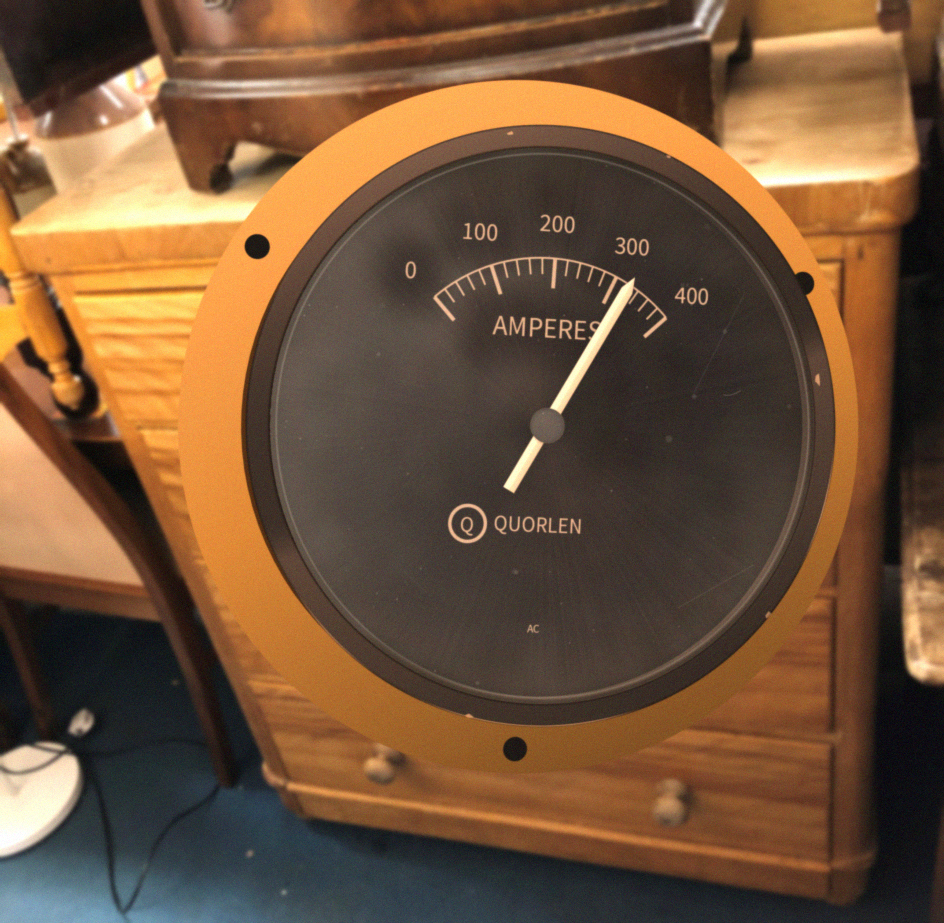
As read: {"value": 320, "unit": "A"}
